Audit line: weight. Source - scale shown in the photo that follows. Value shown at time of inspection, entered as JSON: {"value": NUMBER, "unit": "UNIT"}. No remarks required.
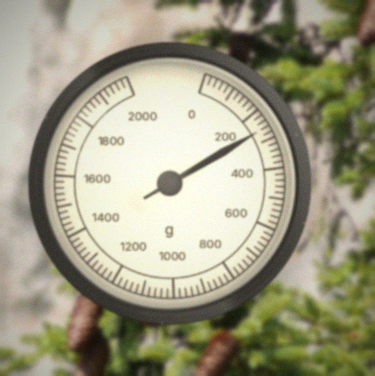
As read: {"value": 260, "unit": "g"}
